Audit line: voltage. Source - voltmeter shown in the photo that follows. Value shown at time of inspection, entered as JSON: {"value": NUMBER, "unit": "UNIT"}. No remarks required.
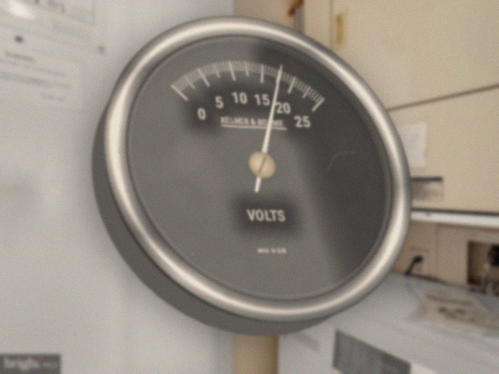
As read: {"value": 17.5, "unit": "V"}
